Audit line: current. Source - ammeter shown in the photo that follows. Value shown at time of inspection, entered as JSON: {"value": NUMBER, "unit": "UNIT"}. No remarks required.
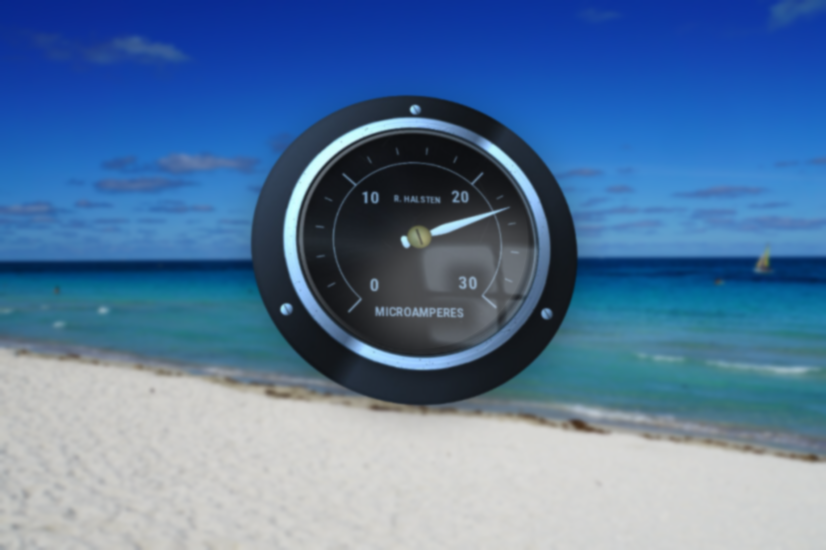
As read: {"value": 23, "unit": "µA"}
